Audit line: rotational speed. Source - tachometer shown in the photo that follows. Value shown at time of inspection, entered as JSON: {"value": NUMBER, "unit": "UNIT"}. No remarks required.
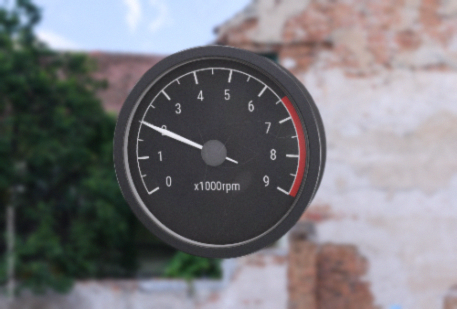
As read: {"value": 2000, "unit": "rpm"}
